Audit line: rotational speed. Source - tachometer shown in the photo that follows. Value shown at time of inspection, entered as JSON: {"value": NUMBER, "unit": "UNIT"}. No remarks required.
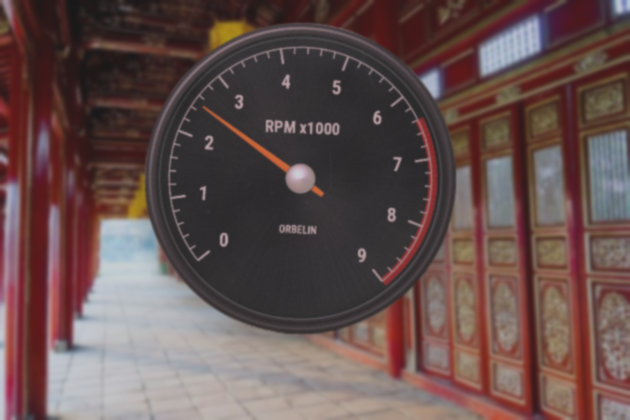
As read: {"value": 2500, "unit": "rpm"}
